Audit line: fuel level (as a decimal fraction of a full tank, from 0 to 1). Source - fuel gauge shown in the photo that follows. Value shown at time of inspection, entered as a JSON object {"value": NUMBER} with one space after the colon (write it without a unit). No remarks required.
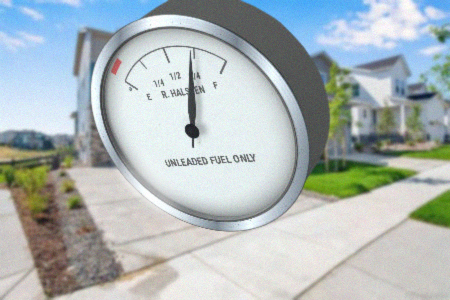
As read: {"value": 0.75}
